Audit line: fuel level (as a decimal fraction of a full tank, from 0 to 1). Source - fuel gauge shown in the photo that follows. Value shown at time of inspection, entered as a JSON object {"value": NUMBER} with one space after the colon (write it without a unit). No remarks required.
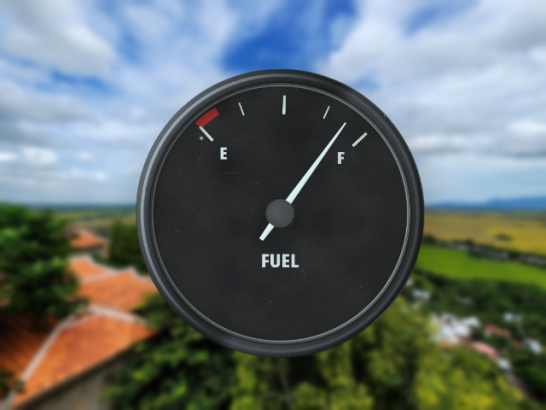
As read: {"value": 0.875}
